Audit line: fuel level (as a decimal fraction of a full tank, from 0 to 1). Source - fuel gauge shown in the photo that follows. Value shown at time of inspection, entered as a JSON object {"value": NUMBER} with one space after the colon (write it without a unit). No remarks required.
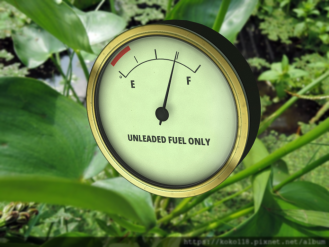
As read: {"value": 0.75}
